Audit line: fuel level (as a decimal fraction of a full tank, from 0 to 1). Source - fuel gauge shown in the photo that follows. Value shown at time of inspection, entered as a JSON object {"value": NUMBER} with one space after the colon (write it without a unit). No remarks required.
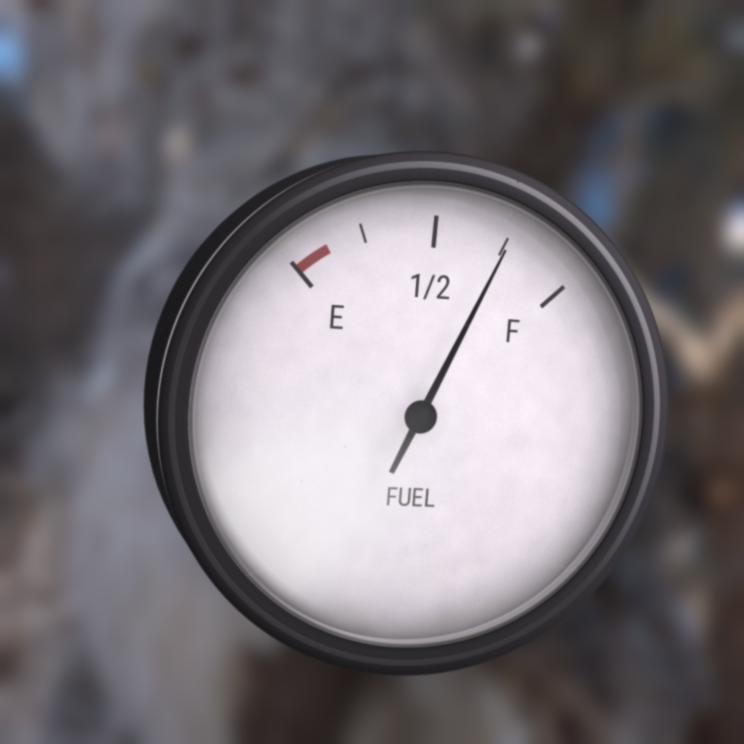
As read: {"value": 0.75}
